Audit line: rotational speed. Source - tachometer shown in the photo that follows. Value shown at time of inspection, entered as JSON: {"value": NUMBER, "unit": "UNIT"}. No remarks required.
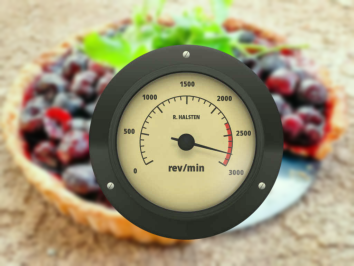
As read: {"value": 2800, "unit": "rpm"}
